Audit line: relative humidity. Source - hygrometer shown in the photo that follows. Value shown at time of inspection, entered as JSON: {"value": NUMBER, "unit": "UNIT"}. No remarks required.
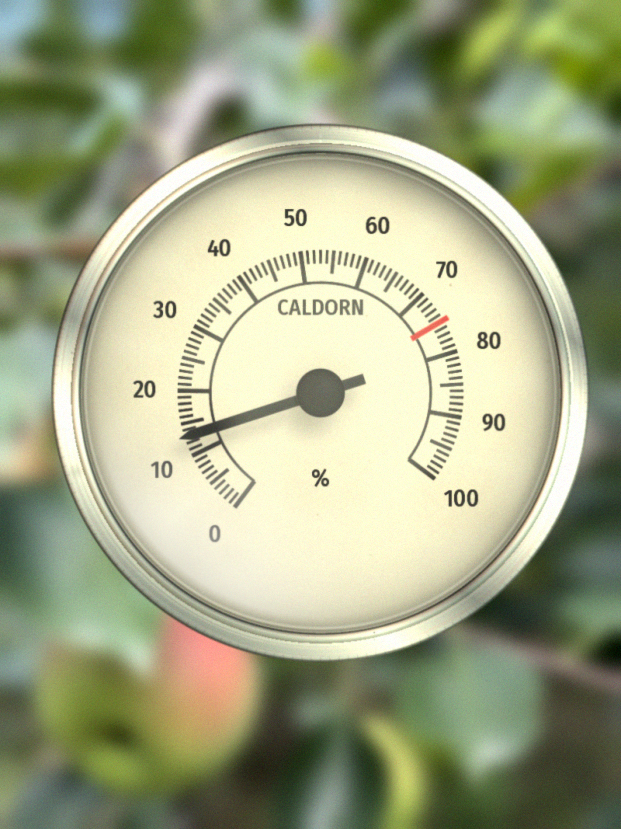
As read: {"value": 13, "unit": "%"}
